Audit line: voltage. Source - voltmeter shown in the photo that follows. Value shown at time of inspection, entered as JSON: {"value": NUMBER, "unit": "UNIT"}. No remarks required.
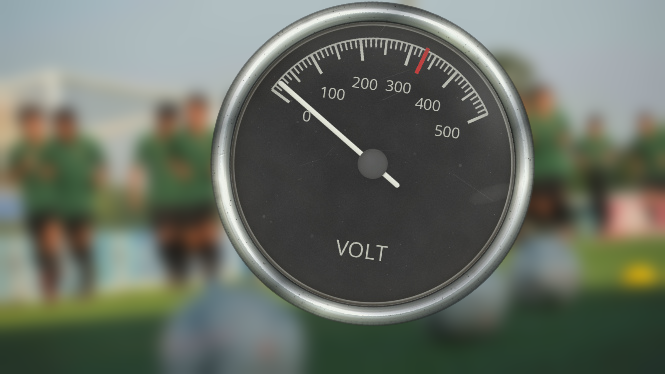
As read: {"value": 20, "unit": "V"}
